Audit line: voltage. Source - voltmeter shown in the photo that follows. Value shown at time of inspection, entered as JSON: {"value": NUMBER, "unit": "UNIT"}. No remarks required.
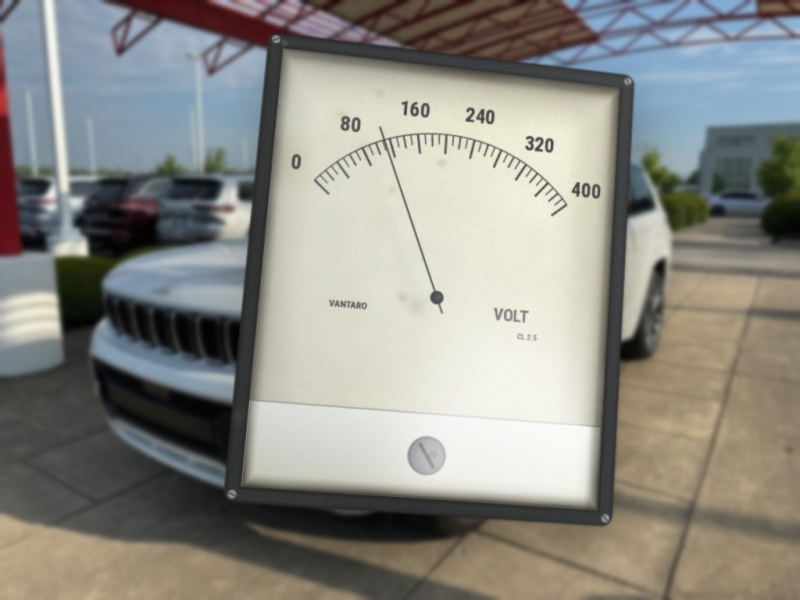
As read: {"value": 110, "unit": "V"}
